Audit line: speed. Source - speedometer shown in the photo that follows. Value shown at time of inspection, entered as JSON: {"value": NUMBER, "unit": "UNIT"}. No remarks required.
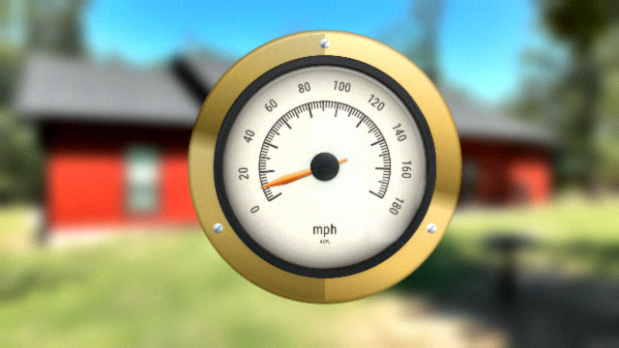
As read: {"value": 10, "unit": "mph"}
